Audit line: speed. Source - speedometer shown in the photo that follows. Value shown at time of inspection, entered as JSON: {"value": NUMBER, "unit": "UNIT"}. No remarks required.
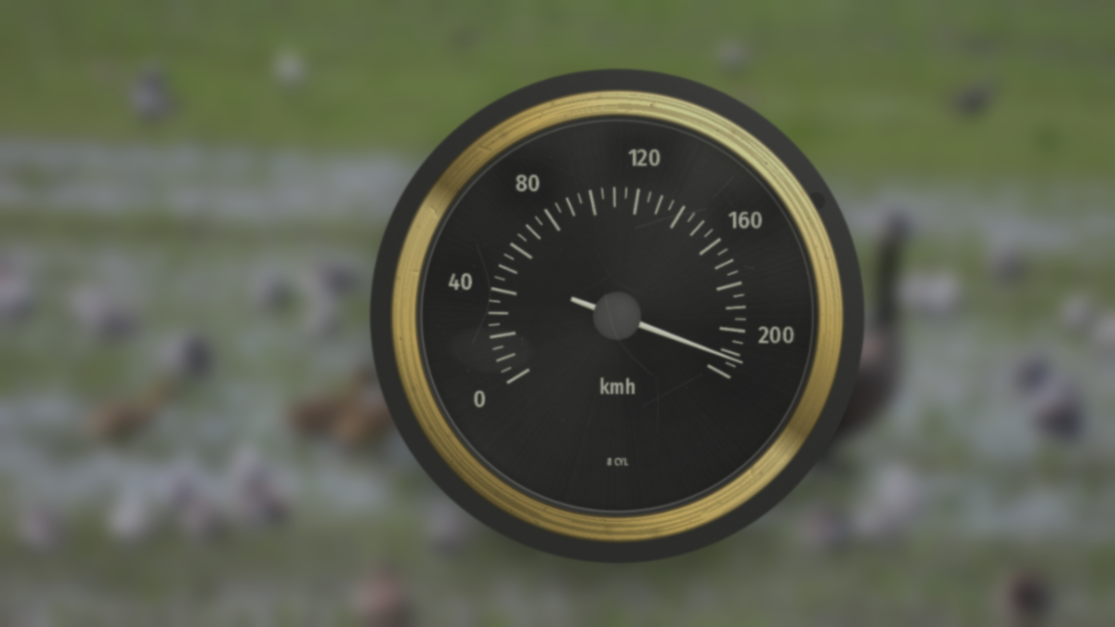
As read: {"value": 212.5, "unit": "km/h"}
